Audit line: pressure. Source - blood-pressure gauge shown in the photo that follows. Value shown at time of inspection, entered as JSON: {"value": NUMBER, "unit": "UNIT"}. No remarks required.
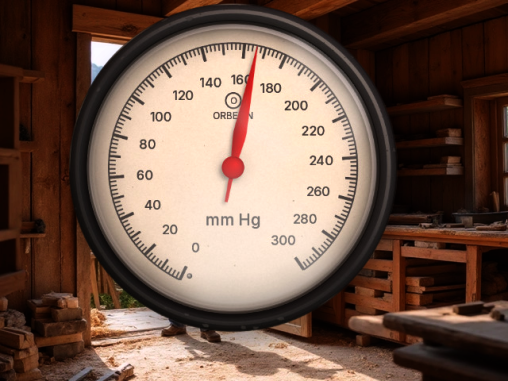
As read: {"value": 166, "unit": "mmHg"}
